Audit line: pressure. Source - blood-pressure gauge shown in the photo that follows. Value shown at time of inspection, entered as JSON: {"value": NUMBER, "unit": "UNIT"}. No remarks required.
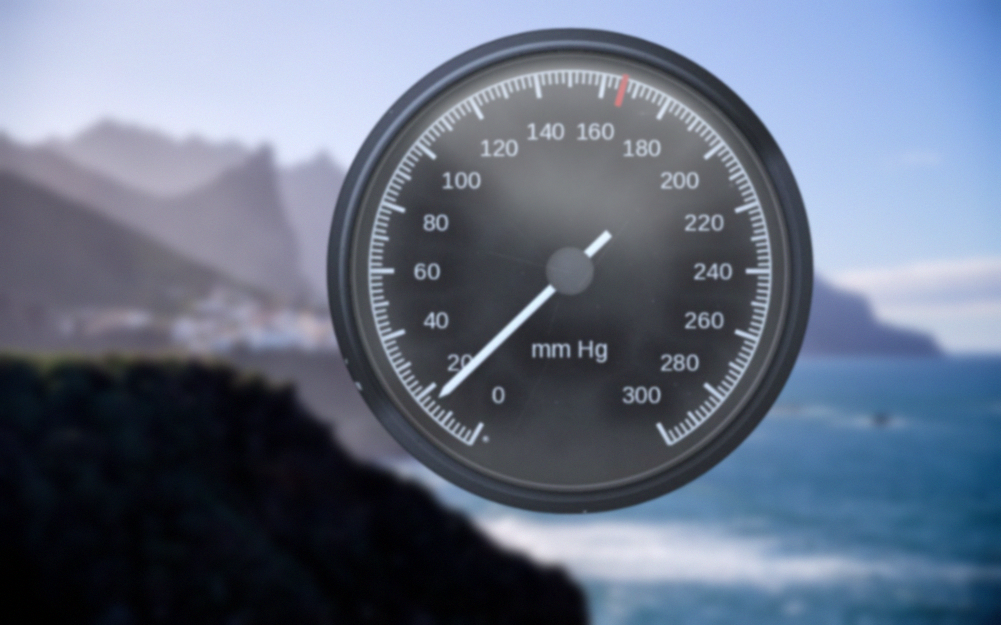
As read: {"value": 16, "unit": "mmHg"}
